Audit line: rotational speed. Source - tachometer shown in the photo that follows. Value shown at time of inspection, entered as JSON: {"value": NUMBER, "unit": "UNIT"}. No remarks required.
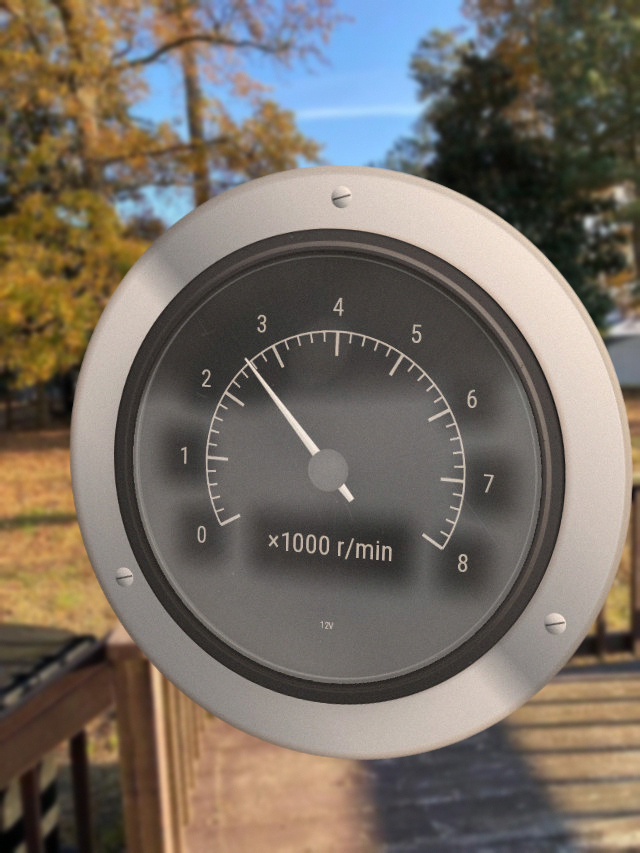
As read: {"value": 2600, "unit": "rpm"}
